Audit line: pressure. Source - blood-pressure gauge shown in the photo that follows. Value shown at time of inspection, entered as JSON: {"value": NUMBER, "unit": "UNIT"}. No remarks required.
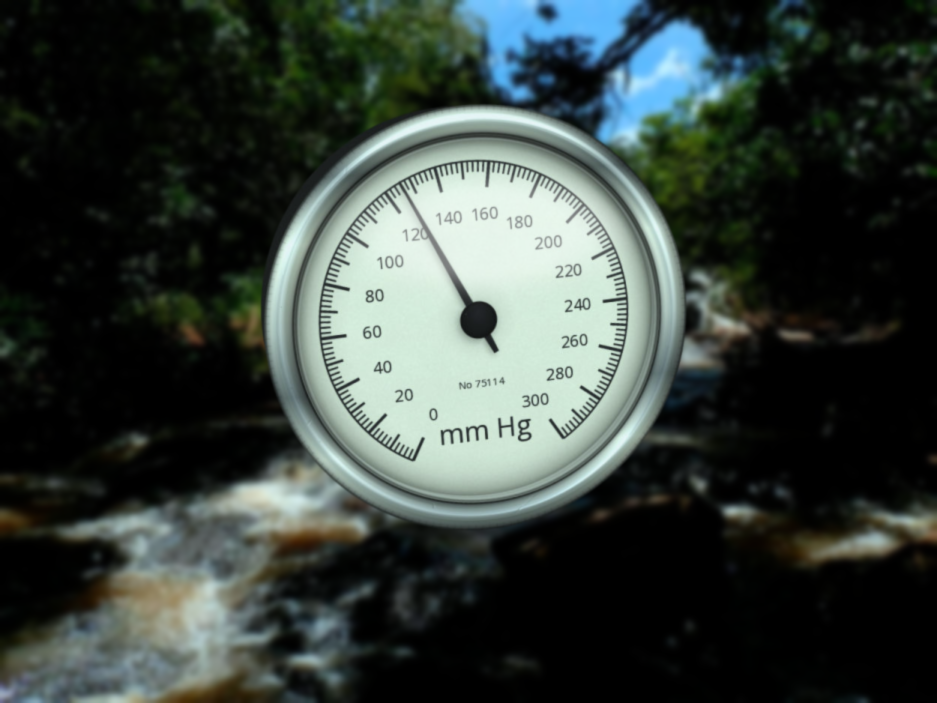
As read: {"value": 126, "unit": "mmHg"}
